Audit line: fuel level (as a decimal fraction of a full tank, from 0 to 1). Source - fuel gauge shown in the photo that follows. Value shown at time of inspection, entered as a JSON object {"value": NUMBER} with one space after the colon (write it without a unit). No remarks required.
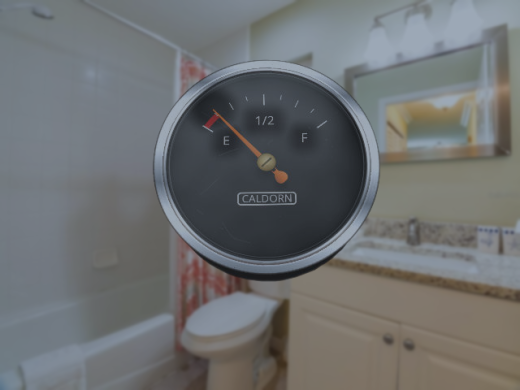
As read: {"value": 0.125}
